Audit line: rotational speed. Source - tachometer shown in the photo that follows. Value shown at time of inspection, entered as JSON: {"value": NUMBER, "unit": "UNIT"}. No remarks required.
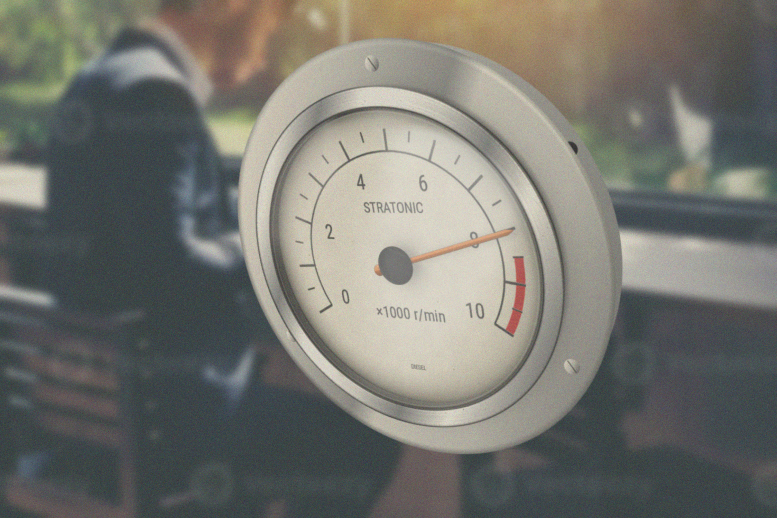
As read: {"value": 8000, "unit": "rpm"}
